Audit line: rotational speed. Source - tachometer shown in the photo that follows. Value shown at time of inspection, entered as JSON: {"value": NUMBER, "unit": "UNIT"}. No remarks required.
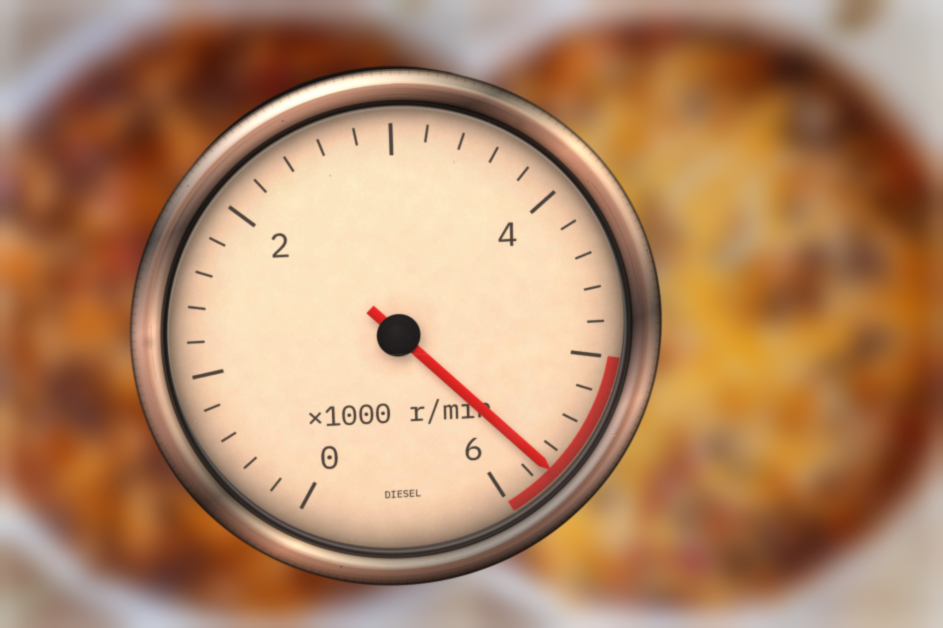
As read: {"value": 5700, "unit": "rpm"}
